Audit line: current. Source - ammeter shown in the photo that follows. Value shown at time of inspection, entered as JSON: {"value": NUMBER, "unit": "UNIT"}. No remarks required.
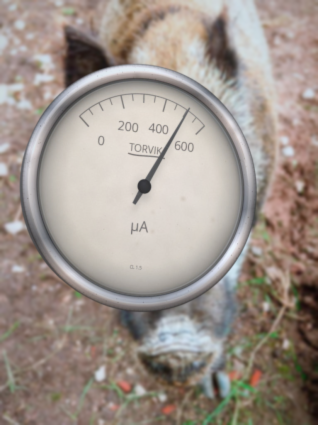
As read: {"value": 500, "unit": "µA"}
